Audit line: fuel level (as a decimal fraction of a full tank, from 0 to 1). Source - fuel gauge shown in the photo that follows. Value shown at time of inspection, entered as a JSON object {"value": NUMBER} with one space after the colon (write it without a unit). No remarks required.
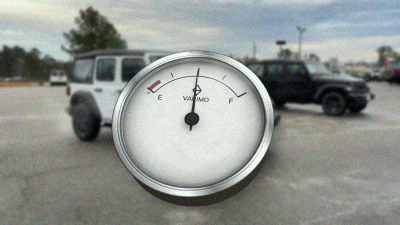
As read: {"value": 0.5}
